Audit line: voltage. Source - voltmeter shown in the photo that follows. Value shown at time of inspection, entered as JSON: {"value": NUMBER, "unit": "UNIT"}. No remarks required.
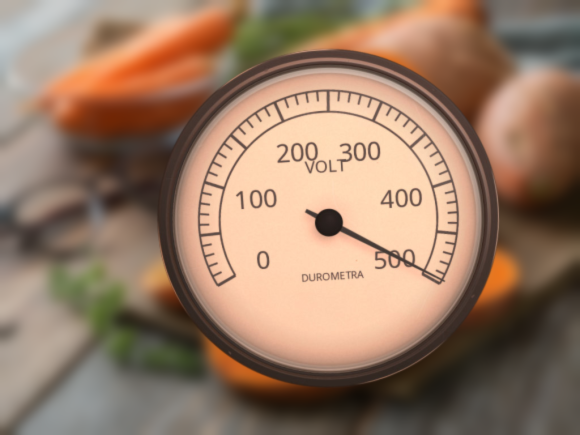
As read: {"value": 495, "unit": "V"}
